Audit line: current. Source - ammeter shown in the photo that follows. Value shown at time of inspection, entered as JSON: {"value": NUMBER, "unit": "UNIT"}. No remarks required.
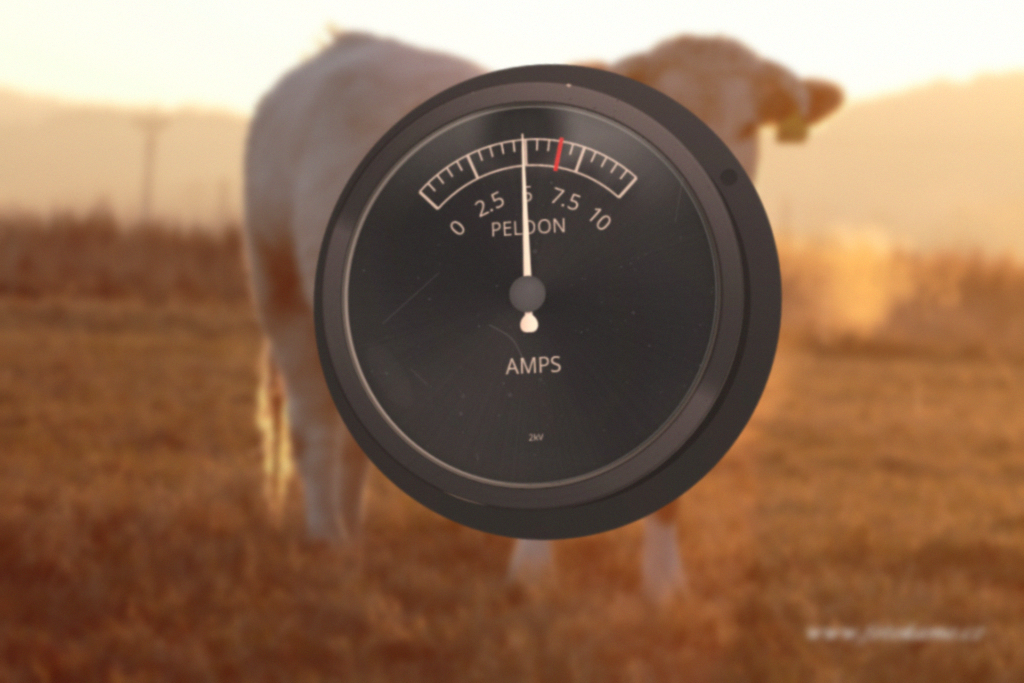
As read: {"value": 5, "unit": "A"}
